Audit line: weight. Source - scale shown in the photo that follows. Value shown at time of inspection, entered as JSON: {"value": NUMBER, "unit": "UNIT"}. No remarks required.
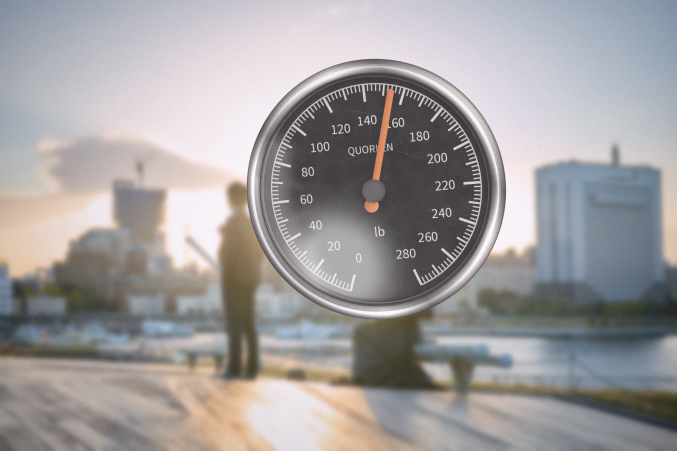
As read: {"value": 154, "unit": "lb"}
